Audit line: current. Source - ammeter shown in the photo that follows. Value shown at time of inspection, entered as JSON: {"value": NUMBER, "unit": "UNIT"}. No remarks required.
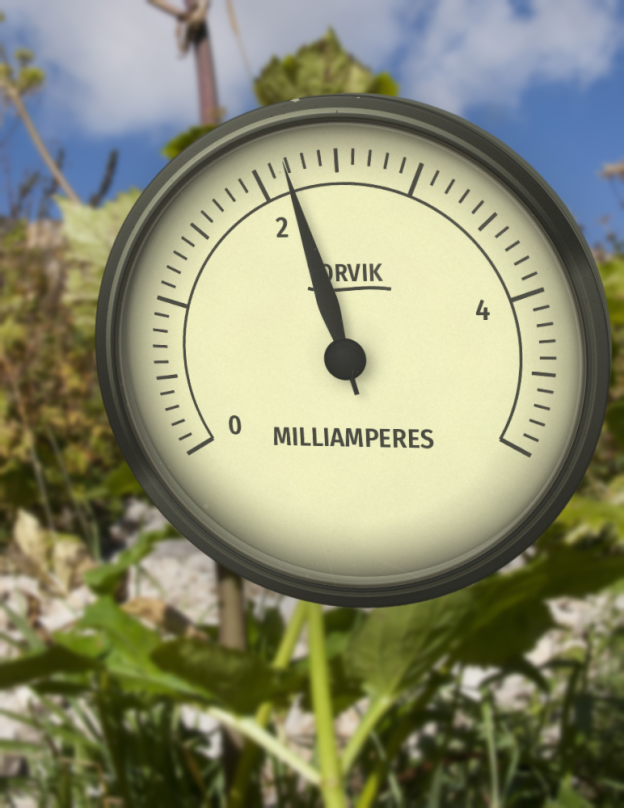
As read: {"value": 2.2, "unit": "mA"}
